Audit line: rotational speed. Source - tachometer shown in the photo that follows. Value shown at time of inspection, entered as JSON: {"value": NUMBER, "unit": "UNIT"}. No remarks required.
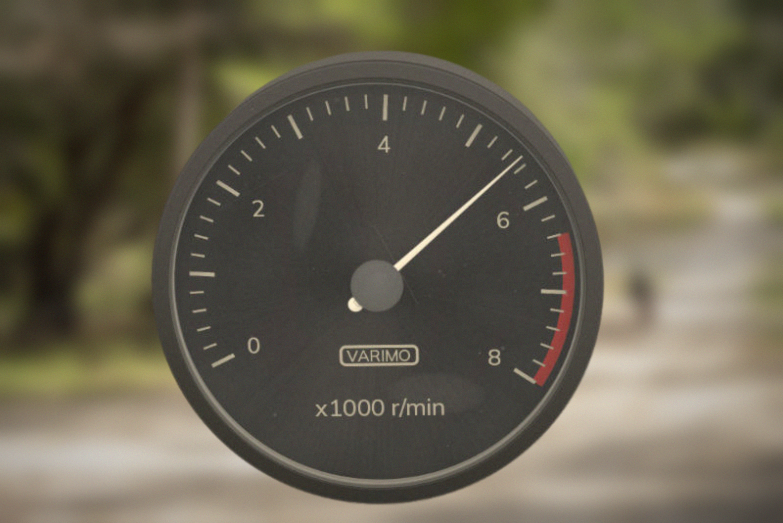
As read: {"value": 5500, "unit": "rpm"}
